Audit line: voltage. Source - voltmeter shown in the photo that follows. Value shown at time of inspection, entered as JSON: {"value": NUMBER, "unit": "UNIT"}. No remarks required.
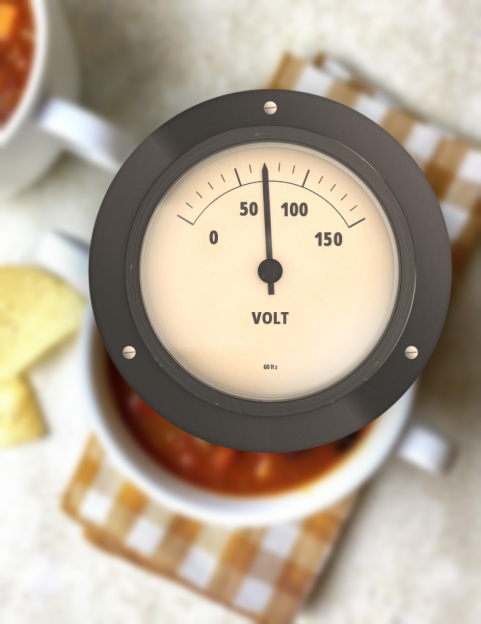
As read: {"value": 70, "unit": "V"}
